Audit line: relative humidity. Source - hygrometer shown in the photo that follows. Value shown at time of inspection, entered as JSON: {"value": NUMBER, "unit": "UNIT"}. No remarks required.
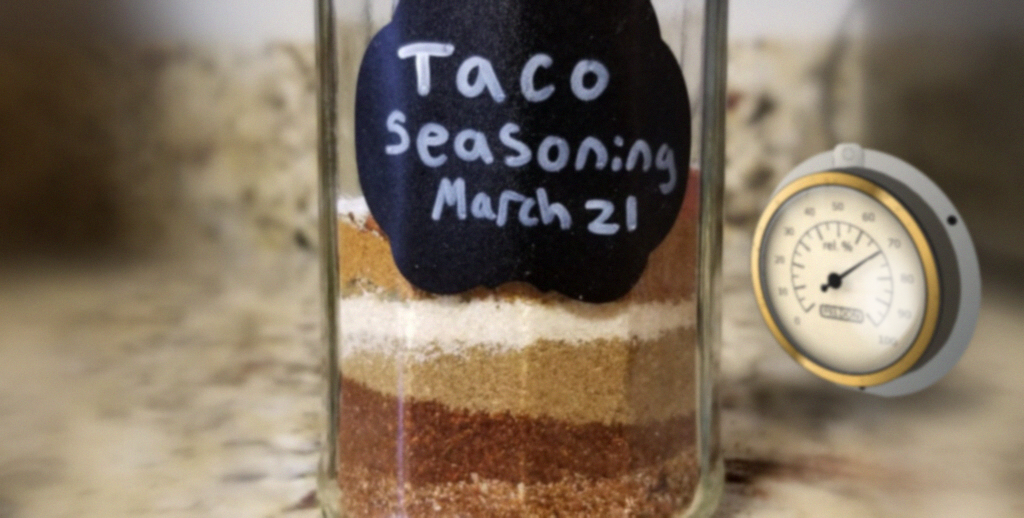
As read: {"value": 70, "unit": "%"}
